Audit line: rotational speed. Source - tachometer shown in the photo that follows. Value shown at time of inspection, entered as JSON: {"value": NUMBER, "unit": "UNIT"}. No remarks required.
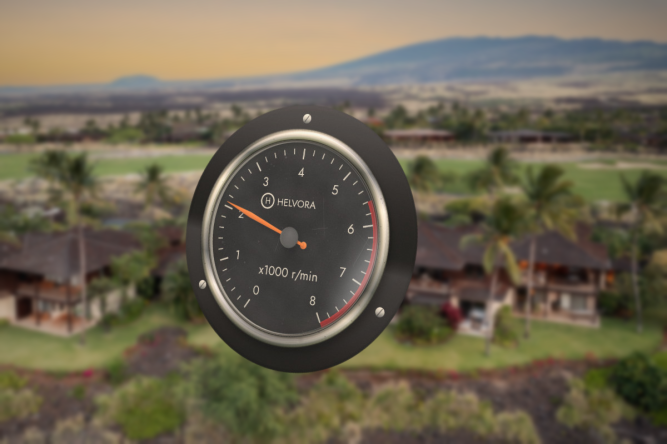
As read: {"value": 2100, "unit": "rpm"}
